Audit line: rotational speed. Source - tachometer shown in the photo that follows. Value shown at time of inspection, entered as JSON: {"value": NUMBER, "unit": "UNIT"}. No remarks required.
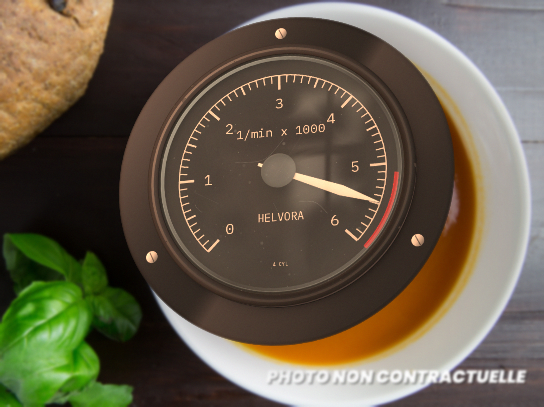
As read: {"value": 5500, "unit": "rpm"}
